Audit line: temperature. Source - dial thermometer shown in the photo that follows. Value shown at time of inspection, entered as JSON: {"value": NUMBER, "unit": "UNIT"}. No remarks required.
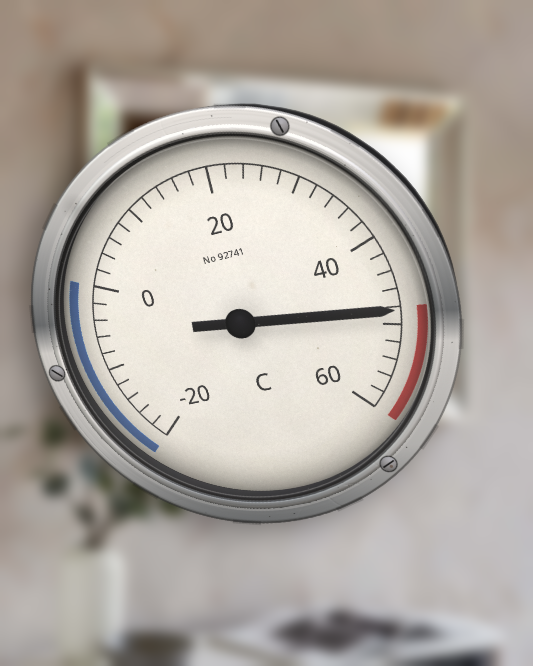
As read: {"value": 48, "unit": "°C"}
